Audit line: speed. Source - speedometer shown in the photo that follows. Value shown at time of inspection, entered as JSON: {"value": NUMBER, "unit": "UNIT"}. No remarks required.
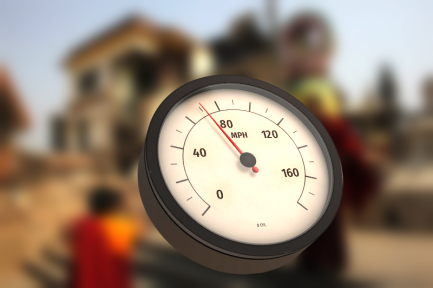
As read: {"value": 70, "unit": "mph"}
